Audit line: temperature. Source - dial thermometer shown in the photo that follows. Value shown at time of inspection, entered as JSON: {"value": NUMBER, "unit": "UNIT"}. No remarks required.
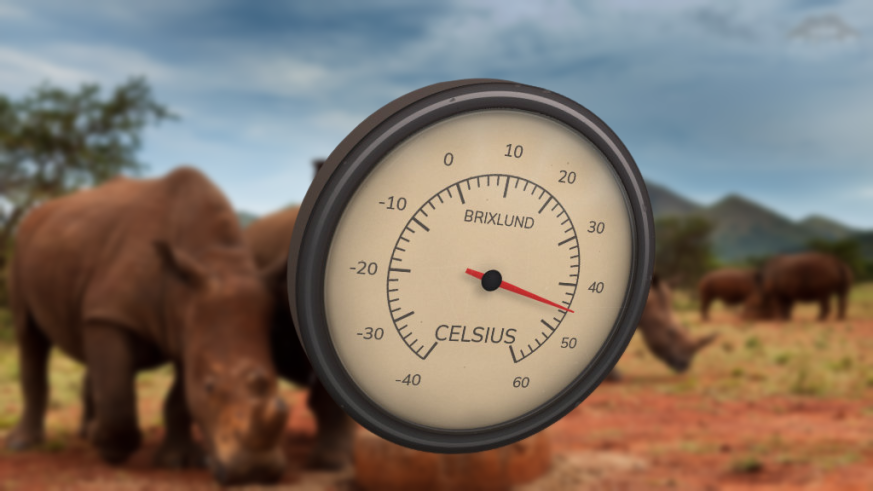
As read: {"value": 45, "unit": "°C"}
